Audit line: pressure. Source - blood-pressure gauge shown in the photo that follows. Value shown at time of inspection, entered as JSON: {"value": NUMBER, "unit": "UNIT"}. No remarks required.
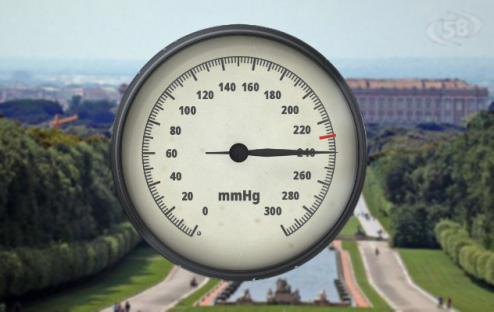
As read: {"value": 240, "unit": "mmHg"}
